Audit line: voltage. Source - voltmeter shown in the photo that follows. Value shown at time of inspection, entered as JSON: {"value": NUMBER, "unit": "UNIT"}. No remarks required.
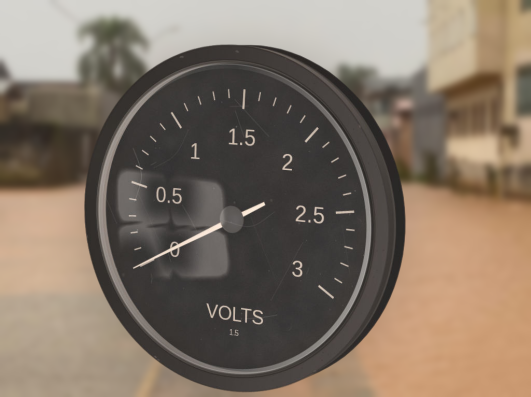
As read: {"value": 0, "unit": "V"}
